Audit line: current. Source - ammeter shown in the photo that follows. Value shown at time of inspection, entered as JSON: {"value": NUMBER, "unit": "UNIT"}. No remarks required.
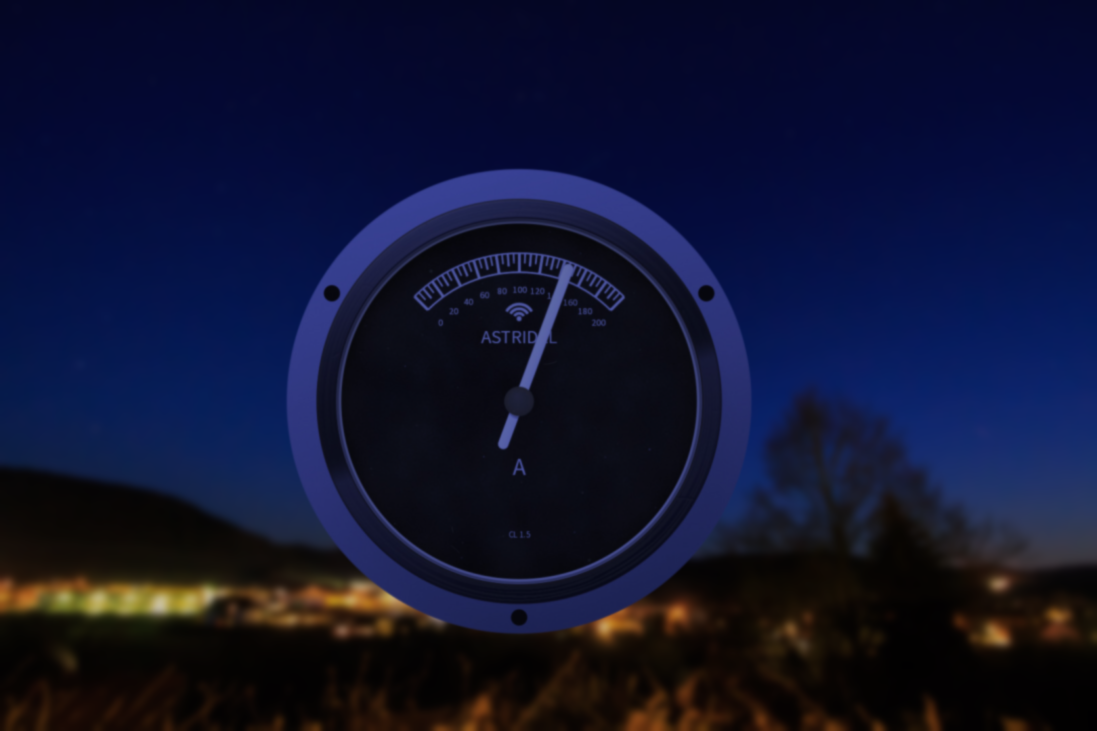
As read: {"value": 145, "unit": "A"}
